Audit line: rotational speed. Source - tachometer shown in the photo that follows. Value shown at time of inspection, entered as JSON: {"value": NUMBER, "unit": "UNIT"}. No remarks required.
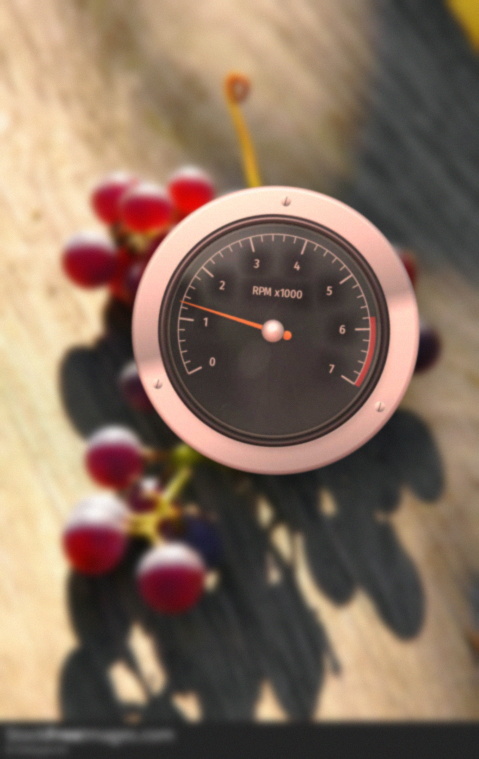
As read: {"value": 1300, "unit": "rpm"}
